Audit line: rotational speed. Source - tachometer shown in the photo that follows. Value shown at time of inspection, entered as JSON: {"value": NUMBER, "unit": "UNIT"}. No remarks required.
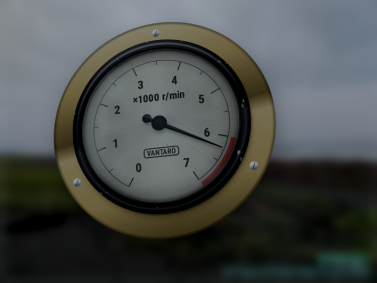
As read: {"value": 6250, "unit": "rpm"}
